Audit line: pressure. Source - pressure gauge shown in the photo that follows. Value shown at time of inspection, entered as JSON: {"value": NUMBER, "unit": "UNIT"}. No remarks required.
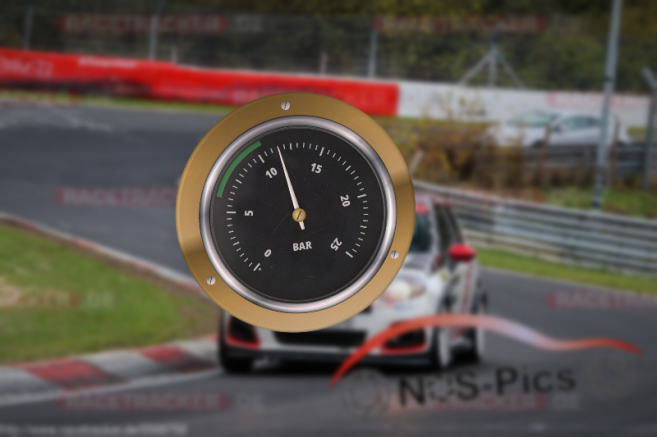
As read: {"value": 11.5, "unit": "bar"}
